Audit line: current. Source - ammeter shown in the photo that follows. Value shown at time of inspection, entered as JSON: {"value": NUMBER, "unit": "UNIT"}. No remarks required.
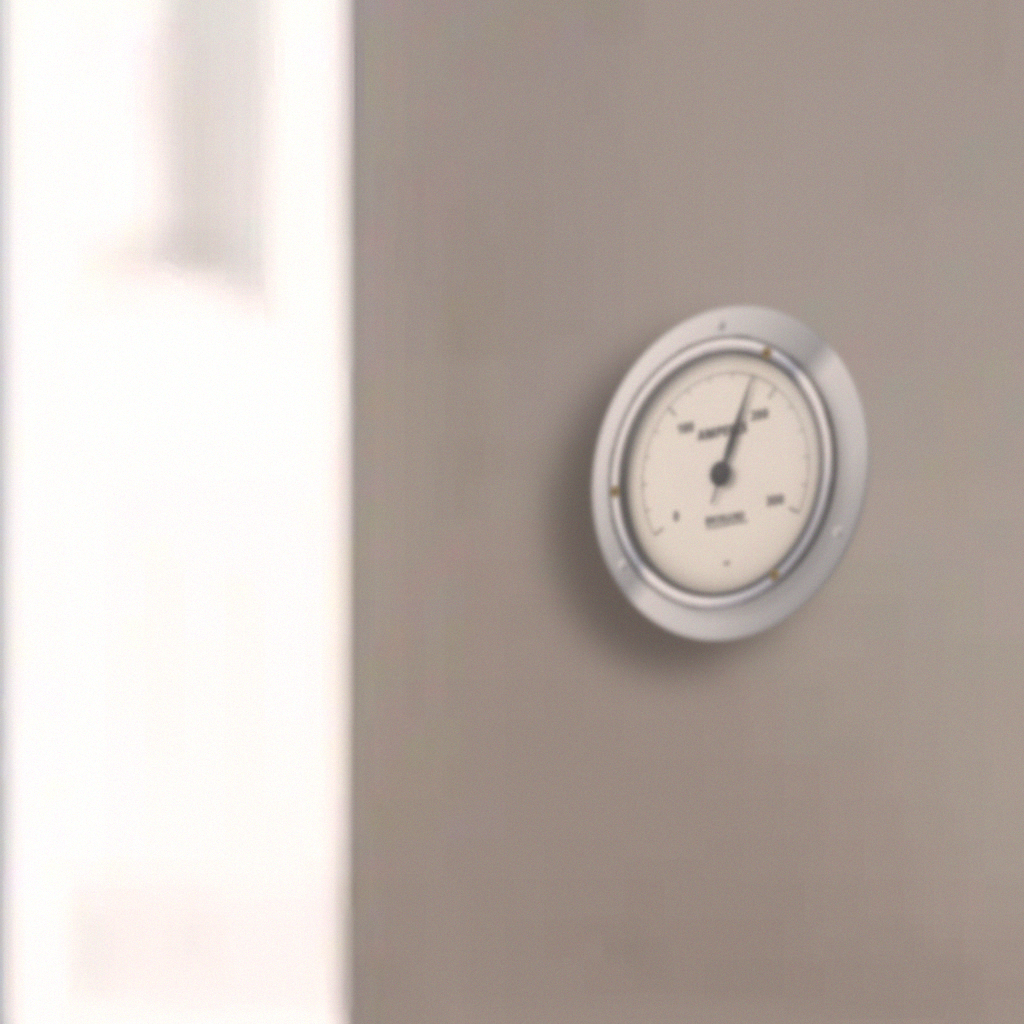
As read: {"value": 180, "unit": "A"}
